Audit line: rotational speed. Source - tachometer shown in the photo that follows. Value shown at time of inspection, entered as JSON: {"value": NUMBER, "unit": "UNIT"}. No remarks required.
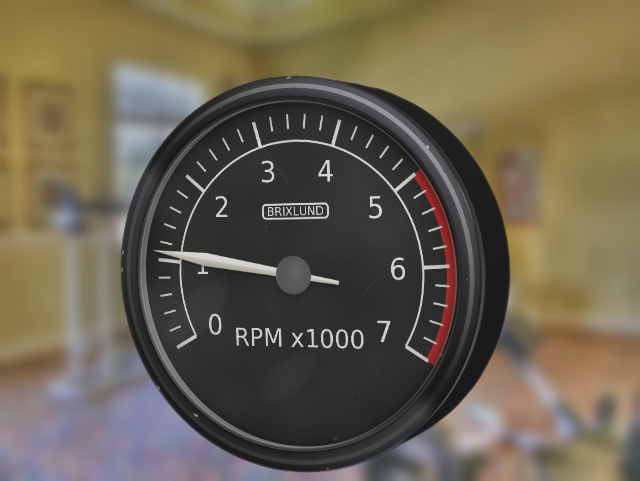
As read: {"value": 1100, "unit": "rpm"}
